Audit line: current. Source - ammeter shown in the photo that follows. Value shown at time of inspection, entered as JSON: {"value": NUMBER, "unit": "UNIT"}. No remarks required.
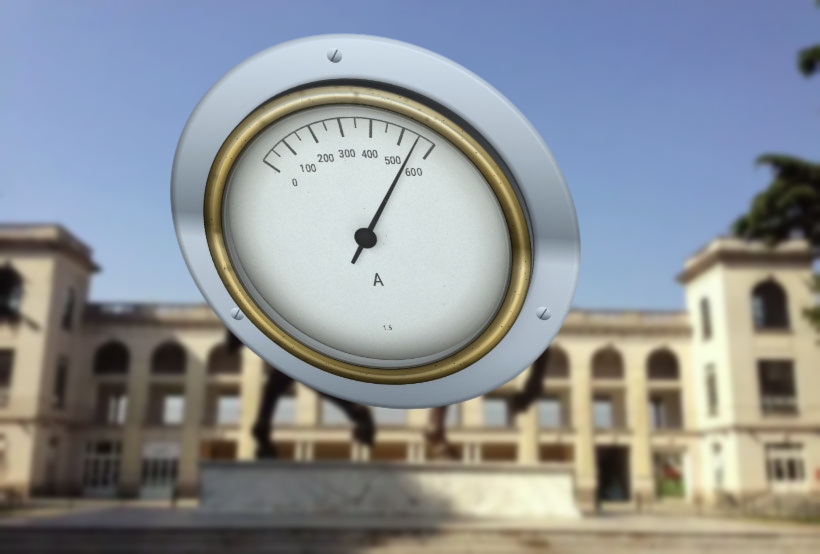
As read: {"value": 550, "unit": "A"}
